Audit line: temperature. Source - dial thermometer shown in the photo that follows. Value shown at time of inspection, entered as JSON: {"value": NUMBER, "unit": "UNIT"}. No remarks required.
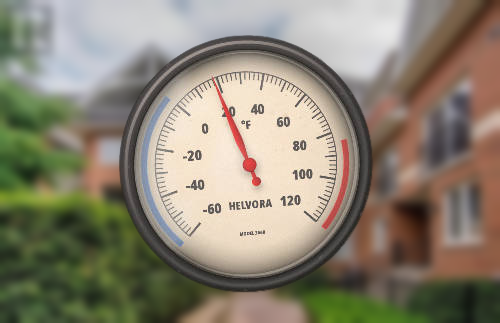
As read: {"value": 18, "unit": "°F"}
